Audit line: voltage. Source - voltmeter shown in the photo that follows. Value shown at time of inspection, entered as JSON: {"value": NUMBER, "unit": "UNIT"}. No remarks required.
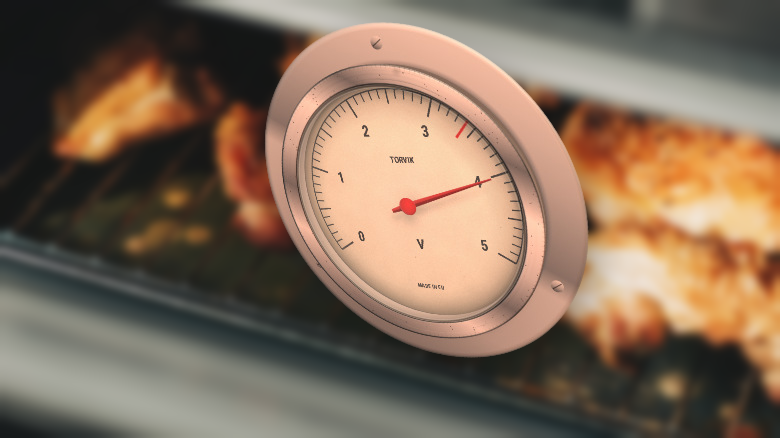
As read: {"value": 4, "unit": "V"}
